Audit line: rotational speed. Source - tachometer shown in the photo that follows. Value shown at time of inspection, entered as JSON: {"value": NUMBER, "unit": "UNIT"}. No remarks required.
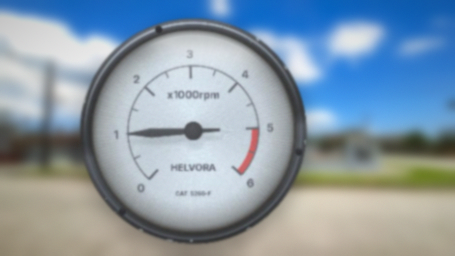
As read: {"value": 1000, "unit": "rpm"}
